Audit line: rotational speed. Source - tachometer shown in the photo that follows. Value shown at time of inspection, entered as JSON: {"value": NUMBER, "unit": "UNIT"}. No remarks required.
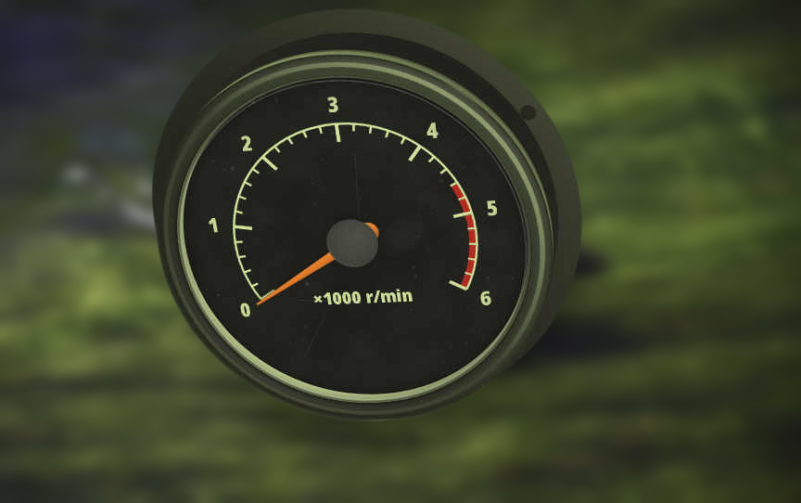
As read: {"value": 0, "unit": "rpm"}
